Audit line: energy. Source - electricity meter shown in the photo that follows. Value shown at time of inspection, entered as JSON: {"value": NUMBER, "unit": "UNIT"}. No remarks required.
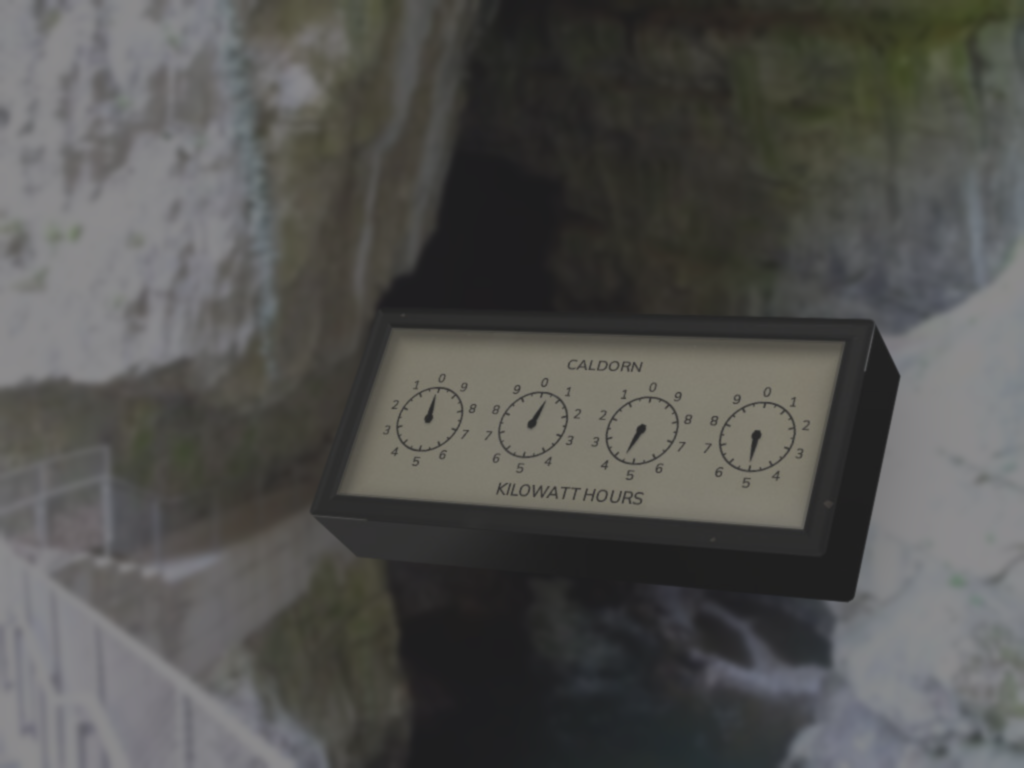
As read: {"value": 45, "unit": "kWh"}
